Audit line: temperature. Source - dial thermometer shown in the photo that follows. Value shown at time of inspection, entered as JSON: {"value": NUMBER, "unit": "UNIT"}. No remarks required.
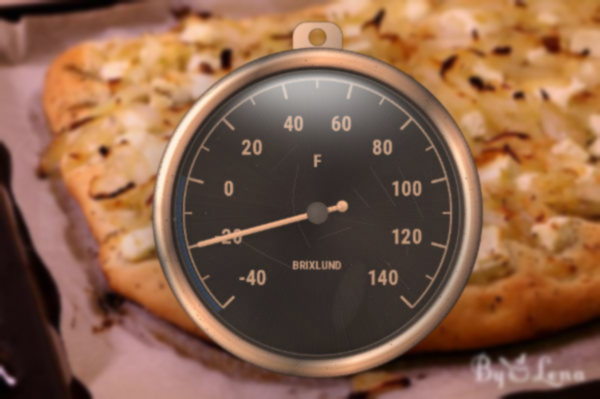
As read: {"value": -20, "unit": "°F"}
